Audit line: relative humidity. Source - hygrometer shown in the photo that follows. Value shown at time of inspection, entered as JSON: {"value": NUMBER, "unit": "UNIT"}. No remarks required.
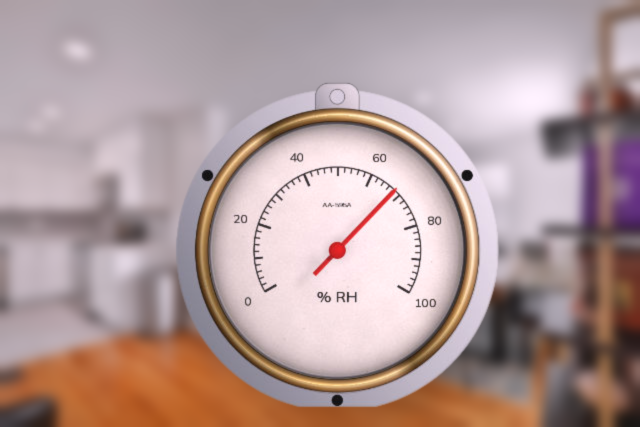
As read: {"value": 68, "unit": "%"}
